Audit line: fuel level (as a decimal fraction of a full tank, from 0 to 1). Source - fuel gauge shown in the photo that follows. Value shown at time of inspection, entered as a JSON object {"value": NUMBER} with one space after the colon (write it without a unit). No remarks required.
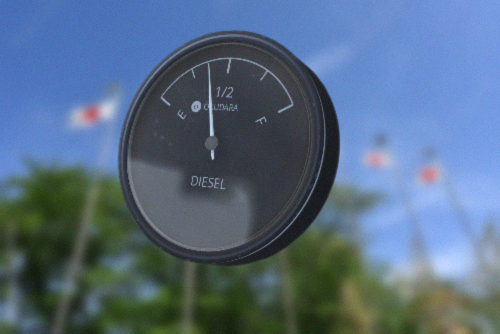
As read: {"value": 0.375}
